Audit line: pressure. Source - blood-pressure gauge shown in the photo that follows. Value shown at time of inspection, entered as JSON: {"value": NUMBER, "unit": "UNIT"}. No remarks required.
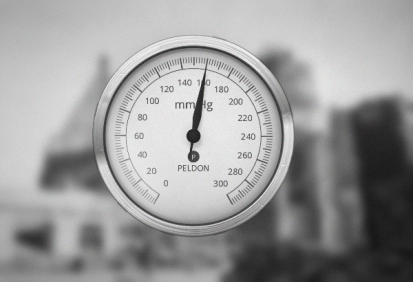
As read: {"value": 160, "unit": "mmHg"}
